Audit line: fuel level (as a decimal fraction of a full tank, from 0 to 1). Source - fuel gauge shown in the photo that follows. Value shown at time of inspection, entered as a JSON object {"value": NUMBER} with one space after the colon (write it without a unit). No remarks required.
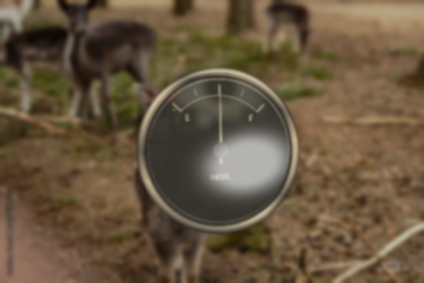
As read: {"value": 0.5}
